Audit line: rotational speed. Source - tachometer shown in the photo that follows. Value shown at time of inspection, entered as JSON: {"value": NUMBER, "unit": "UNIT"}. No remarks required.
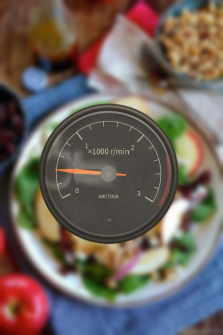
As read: {"value": 400, "unit": "rpm"}
